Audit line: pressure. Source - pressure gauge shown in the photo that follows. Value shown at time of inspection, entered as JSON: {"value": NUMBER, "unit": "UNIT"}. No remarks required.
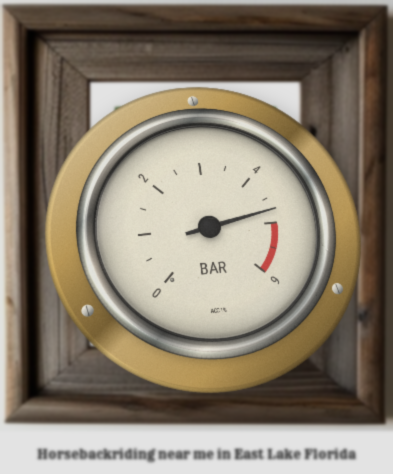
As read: {"value": 4.75, "unit": "bar"}
